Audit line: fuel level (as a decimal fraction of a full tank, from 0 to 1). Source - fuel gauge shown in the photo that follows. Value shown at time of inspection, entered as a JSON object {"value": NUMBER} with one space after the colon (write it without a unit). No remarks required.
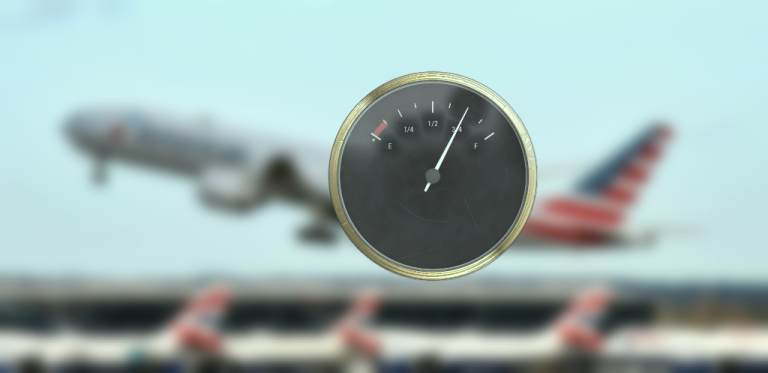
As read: {"value": 0.75}
